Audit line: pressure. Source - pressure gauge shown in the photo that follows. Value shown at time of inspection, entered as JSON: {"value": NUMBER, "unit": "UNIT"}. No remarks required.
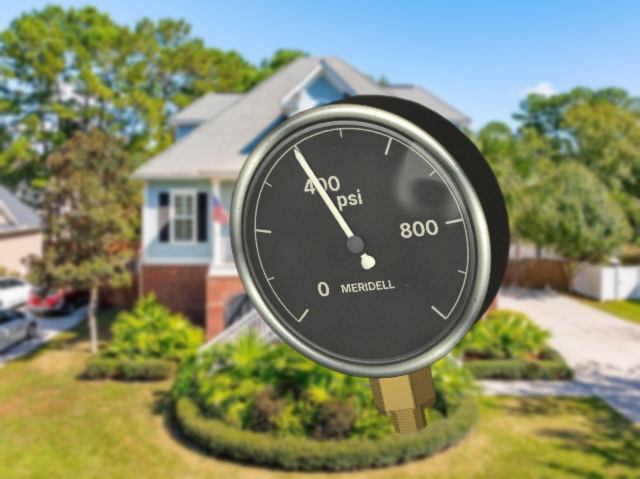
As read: {"value": 400, "unit": "psi"}
